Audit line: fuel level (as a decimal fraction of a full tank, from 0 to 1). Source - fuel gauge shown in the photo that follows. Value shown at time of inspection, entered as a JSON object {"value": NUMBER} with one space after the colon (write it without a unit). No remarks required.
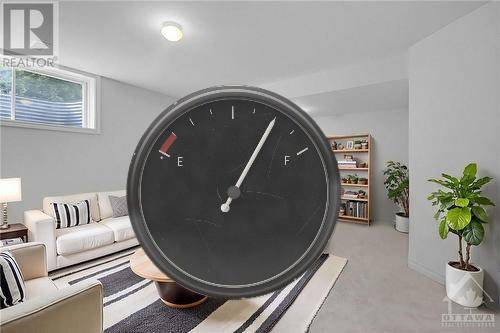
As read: {"value": 0.75}
